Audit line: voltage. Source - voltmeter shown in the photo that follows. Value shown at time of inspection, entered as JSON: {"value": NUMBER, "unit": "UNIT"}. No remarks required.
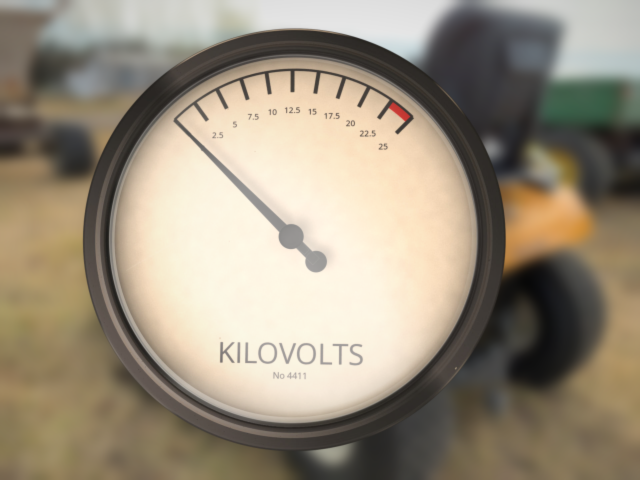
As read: {"value": 0, "unit": "kV"}
